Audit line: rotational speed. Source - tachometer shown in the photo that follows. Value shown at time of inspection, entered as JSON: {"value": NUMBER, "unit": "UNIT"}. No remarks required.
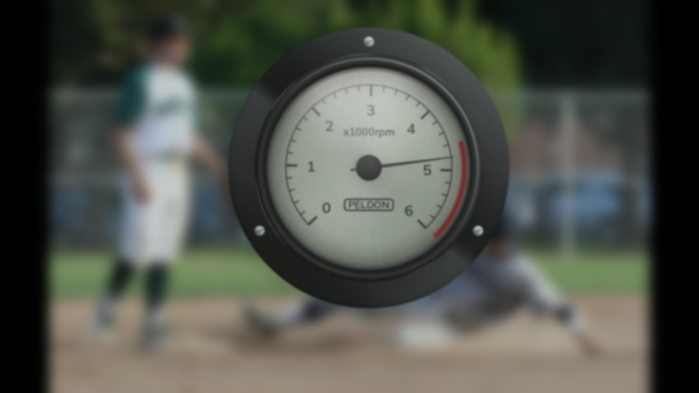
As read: {"value": 4800, "unit": "rpm"}
